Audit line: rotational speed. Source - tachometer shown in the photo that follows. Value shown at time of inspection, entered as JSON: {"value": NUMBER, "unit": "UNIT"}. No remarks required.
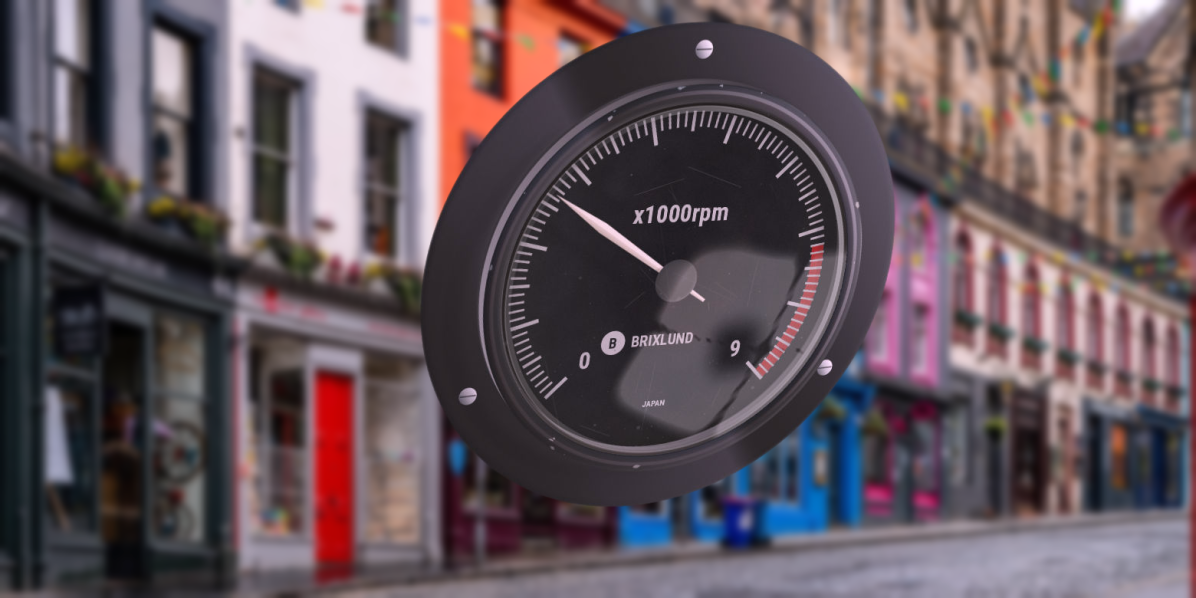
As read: {"value": 2650, "unit": "rpm"}
